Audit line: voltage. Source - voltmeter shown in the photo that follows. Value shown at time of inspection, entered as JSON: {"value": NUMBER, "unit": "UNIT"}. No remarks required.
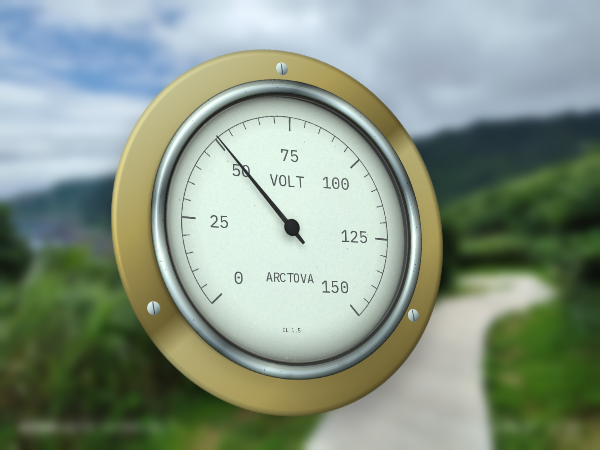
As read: {"value": 50, "unit": "V"}
